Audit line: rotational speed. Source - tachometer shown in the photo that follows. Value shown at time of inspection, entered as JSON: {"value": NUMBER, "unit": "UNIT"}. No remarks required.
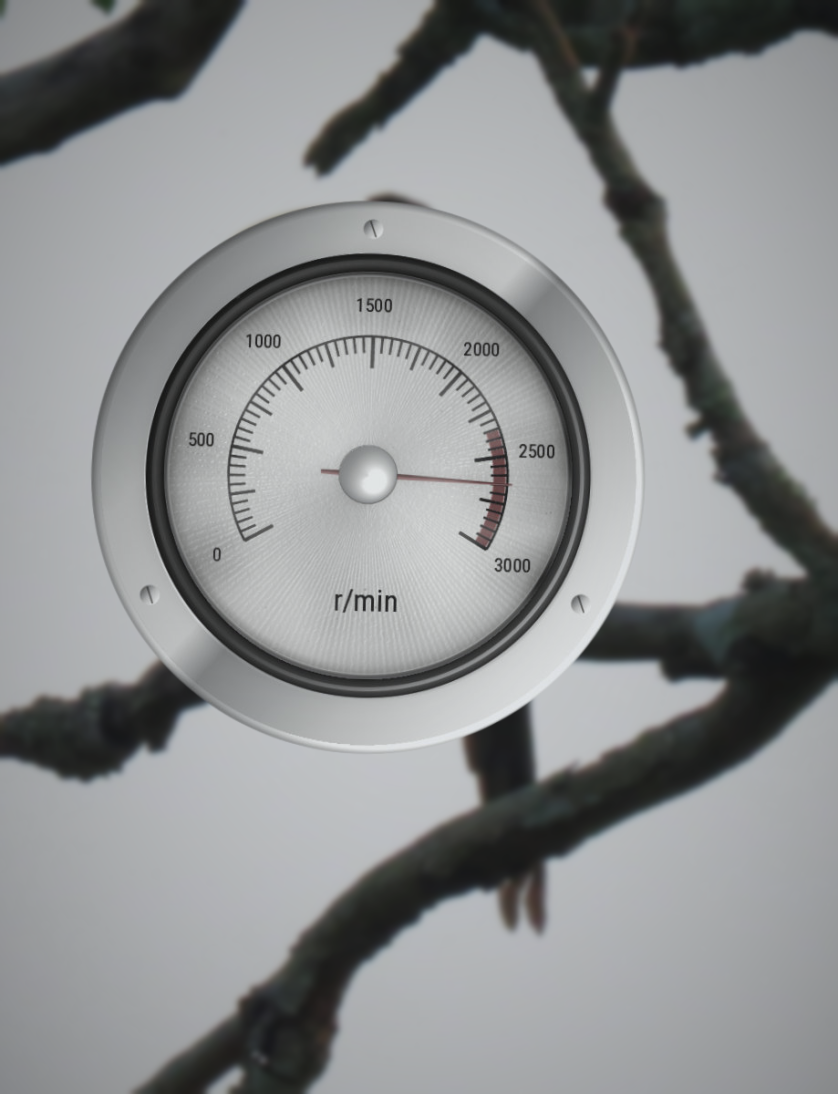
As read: {"value": 2650, "unit": "rpm"}
